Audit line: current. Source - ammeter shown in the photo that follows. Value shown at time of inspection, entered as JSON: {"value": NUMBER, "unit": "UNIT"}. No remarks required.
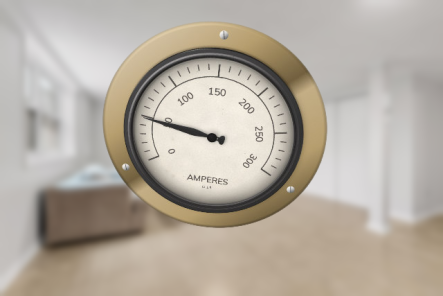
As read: {"value": 50, "unit": "A"}
